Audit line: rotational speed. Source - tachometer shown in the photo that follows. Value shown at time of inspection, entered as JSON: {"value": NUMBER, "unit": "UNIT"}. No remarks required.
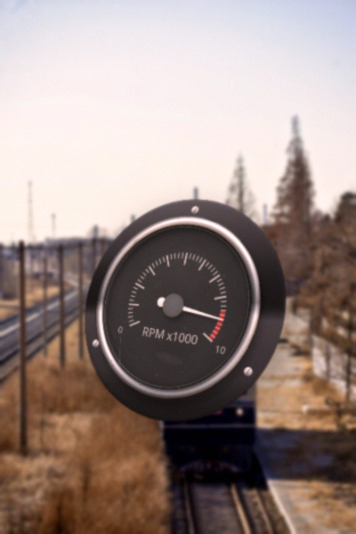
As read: {"value": 9000, "unit": "rpm"}
